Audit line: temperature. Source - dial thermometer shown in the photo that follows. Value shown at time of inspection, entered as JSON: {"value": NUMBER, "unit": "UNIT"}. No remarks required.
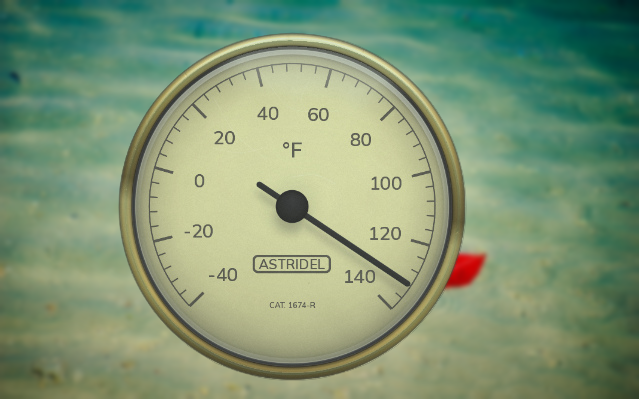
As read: {"value": 132, "unit": "°F"}
